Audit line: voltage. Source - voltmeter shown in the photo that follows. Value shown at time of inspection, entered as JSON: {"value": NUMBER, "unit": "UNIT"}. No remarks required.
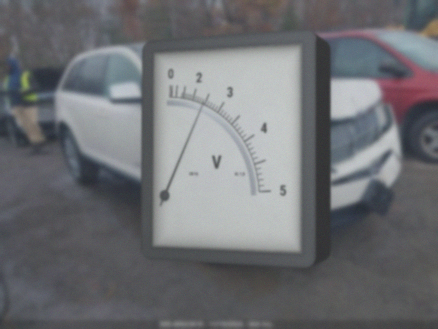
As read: {"value": 2.5, "unit": "V"}
